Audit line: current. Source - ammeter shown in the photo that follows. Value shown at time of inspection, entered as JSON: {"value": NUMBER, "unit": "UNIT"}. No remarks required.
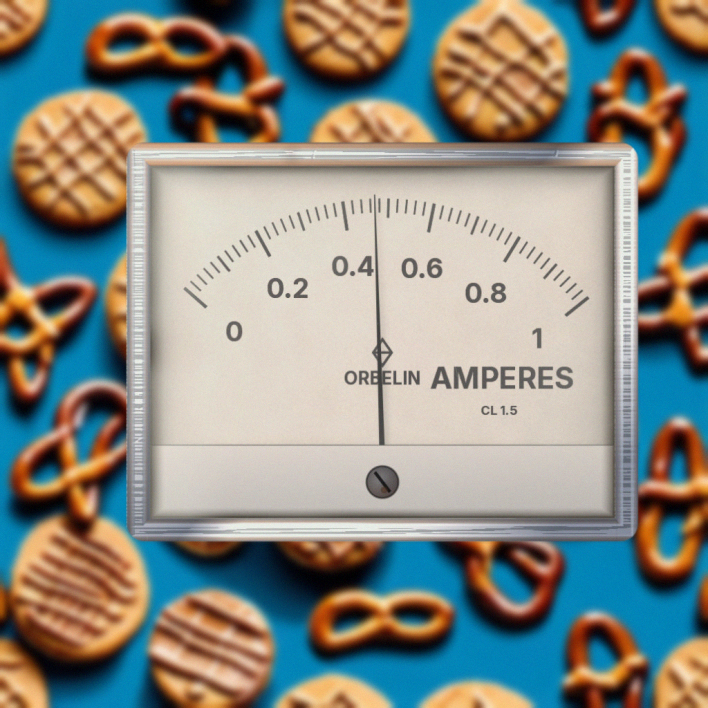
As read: {"value": 0.47, "unit": "A"}
